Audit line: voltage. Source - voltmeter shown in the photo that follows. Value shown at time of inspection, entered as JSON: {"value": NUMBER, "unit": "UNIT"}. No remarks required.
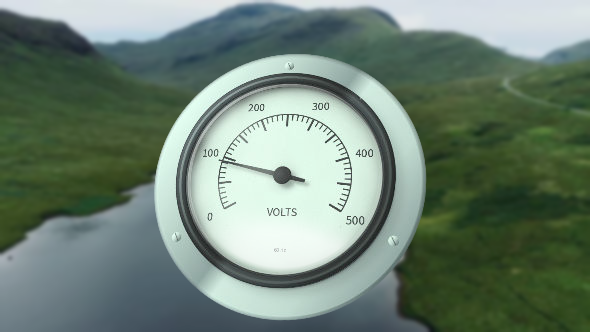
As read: {"value": 90, "unit": "V"}
